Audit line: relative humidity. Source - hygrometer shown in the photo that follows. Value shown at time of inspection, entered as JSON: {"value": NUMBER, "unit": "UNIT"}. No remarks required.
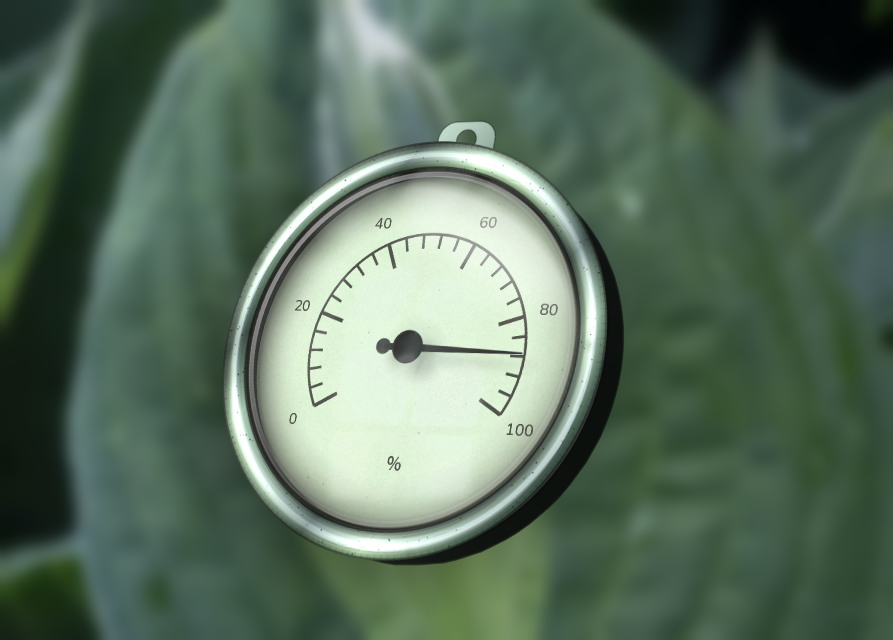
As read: {"value": 88, "unit": "%"}
